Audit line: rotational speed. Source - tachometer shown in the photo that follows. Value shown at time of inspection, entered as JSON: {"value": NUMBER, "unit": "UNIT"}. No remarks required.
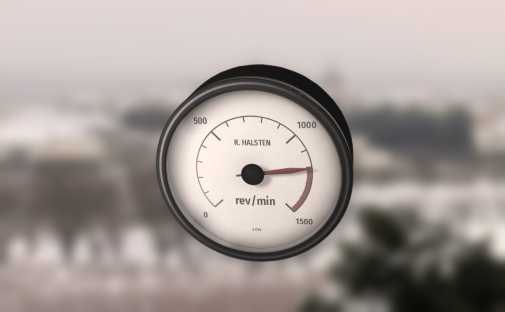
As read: {"value": 1200, "unit": "rpm"}
